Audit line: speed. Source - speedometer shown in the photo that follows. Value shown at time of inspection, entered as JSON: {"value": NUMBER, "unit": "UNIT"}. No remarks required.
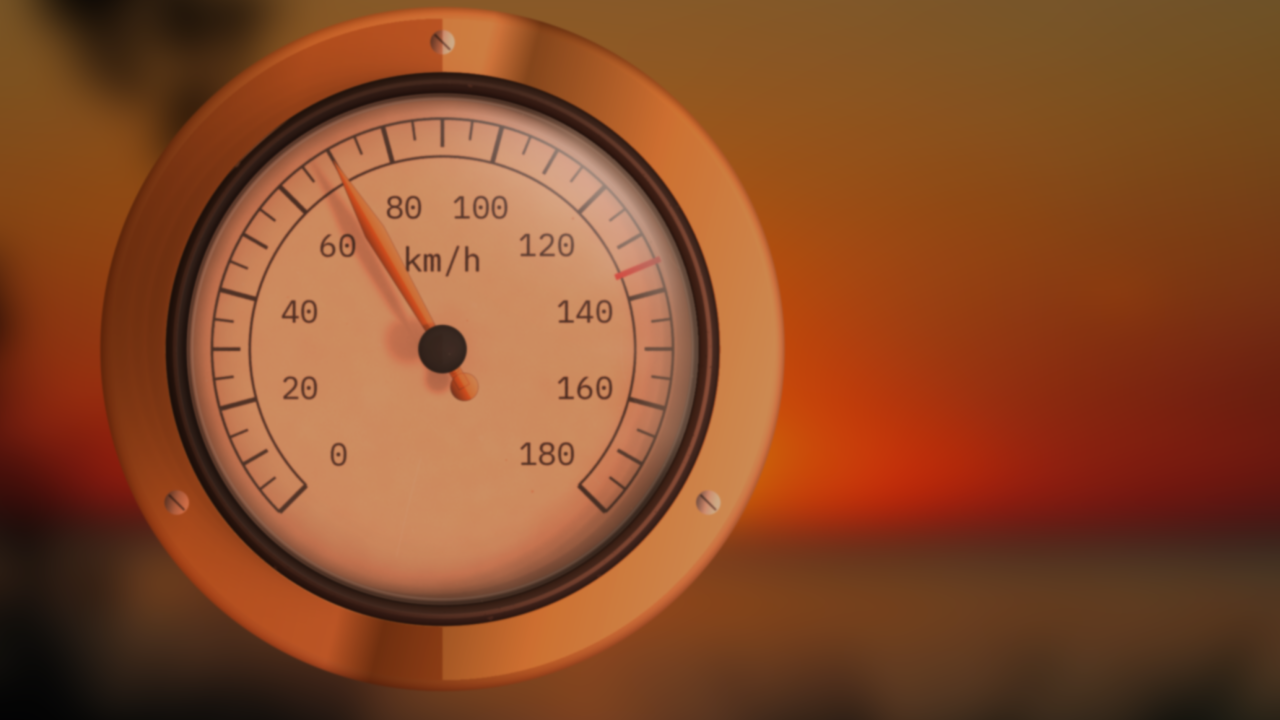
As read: {"value": 70, "unit": "km/h"}
